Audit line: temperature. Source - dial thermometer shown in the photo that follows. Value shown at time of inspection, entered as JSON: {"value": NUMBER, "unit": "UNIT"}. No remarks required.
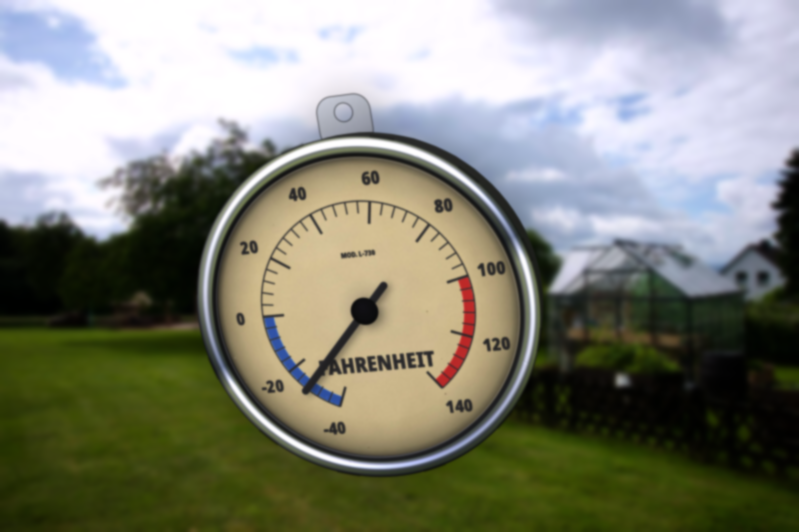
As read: {"value": -28, "unit": "°F"}
